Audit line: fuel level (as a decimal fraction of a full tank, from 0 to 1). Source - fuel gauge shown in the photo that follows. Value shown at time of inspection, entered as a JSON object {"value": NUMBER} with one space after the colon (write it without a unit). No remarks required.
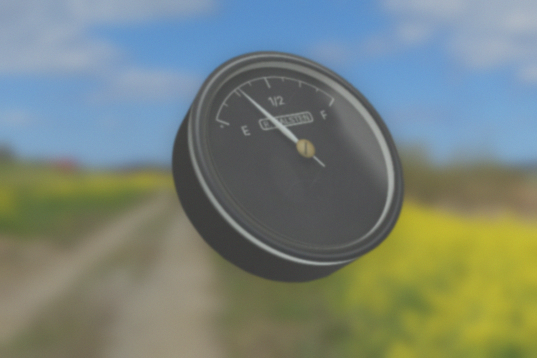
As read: {"value": 0.25}
